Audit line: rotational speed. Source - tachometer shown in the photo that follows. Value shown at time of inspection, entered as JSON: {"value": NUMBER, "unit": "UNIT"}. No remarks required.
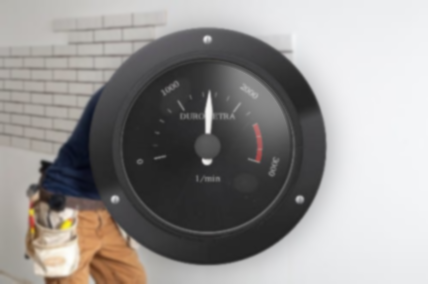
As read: {"value": 1500, "unit": "rpm"}
